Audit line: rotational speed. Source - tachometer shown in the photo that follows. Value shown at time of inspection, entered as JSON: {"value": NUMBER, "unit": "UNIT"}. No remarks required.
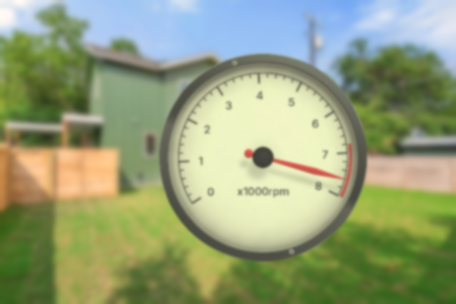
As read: {"value": 7600, "unit": "rpm"}
